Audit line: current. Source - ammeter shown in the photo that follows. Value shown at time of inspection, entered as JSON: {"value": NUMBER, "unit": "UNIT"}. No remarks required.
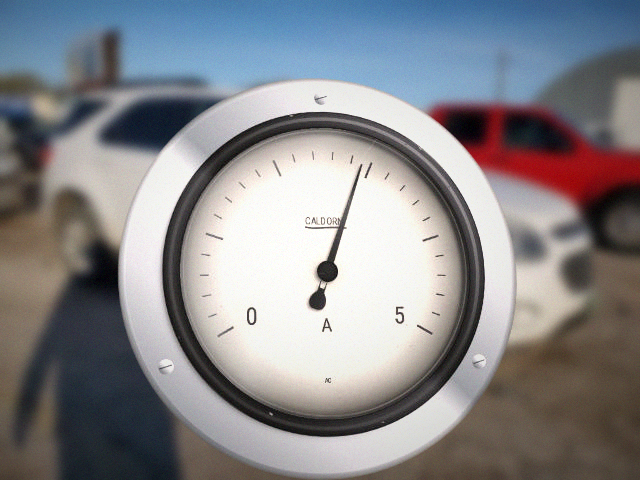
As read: {"value": 2.9, "unit": "A"}
